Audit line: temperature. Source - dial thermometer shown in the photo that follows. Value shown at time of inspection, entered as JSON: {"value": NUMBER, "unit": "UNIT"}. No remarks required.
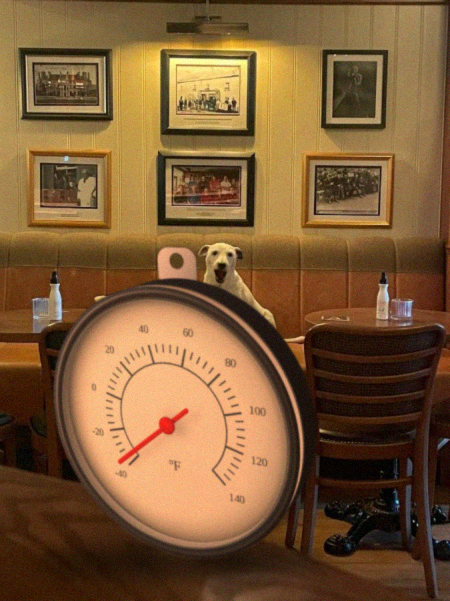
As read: {"value": -36, "unit": "°F"}
